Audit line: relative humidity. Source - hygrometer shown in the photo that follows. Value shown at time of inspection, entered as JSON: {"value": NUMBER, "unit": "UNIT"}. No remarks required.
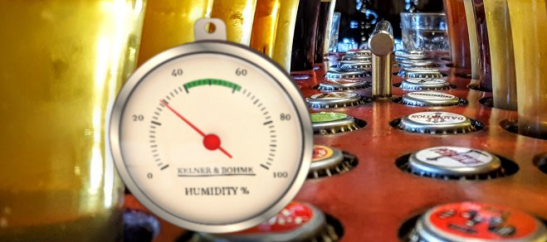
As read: {"value": 30, "unit": "%"}
